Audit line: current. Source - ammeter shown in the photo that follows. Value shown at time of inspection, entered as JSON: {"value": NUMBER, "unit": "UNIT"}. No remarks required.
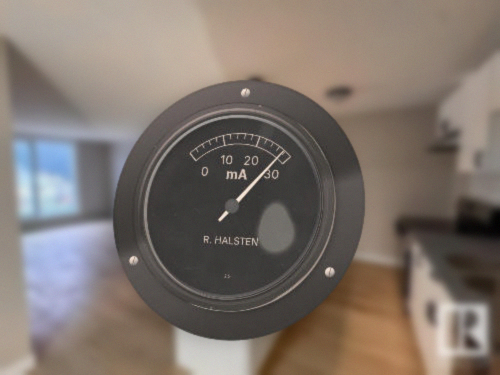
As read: {"value": 28, "unit": "mA"}
